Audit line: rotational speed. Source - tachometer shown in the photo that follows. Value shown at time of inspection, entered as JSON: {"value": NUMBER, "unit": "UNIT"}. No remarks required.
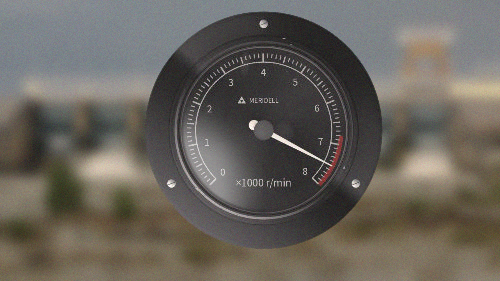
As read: {"value": 7500, "unit": "rpm"}
